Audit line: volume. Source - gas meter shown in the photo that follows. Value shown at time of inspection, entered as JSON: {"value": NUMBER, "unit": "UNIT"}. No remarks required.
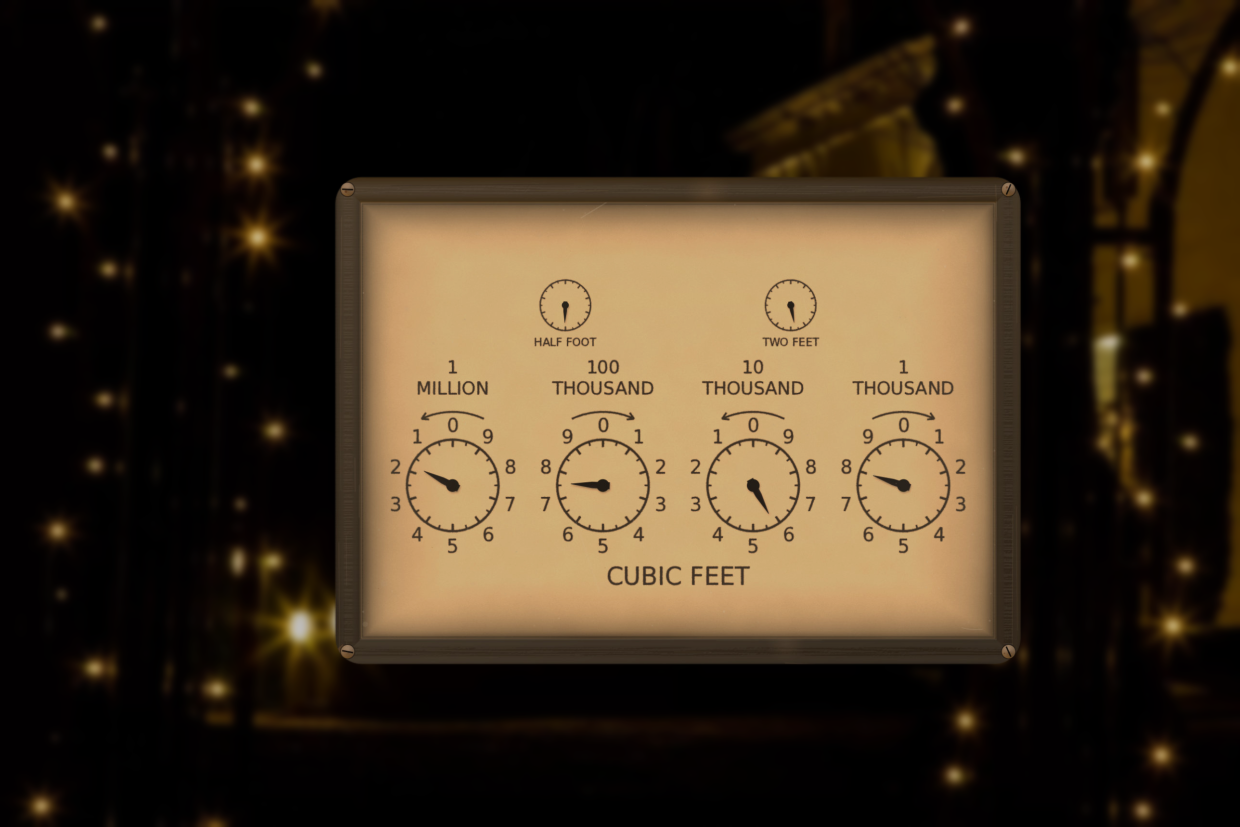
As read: {"value": 175800, "unit": "ft³"}
